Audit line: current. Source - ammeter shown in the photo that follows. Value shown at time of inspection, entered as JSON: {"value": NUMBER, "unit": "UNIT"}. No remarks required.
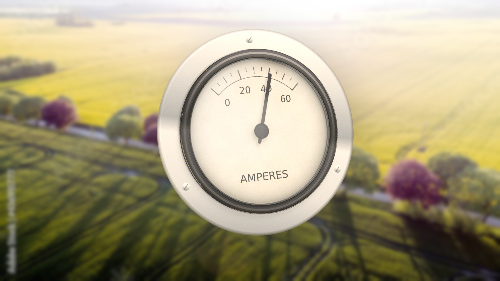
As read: {"value": 40, "unit": "A"}
